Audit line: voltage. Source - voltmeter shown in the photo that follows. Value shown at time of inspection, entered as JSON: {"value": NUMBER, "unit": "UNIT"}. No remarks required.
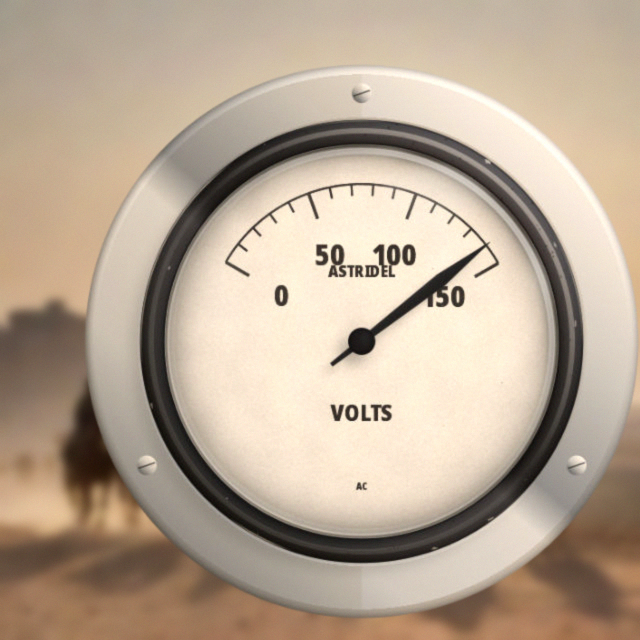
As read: {"value": 140, "unit": "V"}
